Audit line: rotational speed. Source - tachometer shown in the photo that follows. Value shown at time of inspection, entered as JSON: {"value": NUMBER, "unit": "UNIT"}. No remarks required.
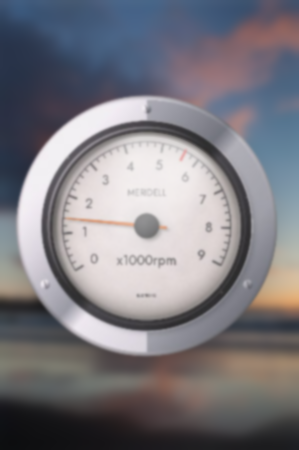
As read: {"value": 1400, "unit": "rpm"}
